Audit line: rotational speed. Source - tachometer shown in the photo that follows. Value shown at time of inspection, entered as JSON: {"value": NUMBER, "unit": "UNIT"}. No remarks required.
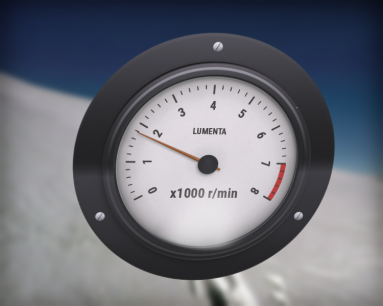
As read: {"value": 1800, "unit": "rpm"}
